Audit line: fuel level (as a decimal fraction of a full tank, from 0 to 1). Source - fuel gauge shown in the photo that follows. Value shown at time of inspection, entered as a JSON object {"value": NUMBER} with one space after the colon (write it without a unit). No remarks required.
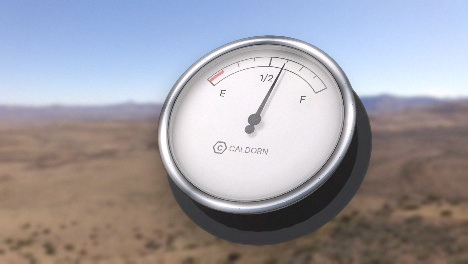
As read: {"value": 0.625}
